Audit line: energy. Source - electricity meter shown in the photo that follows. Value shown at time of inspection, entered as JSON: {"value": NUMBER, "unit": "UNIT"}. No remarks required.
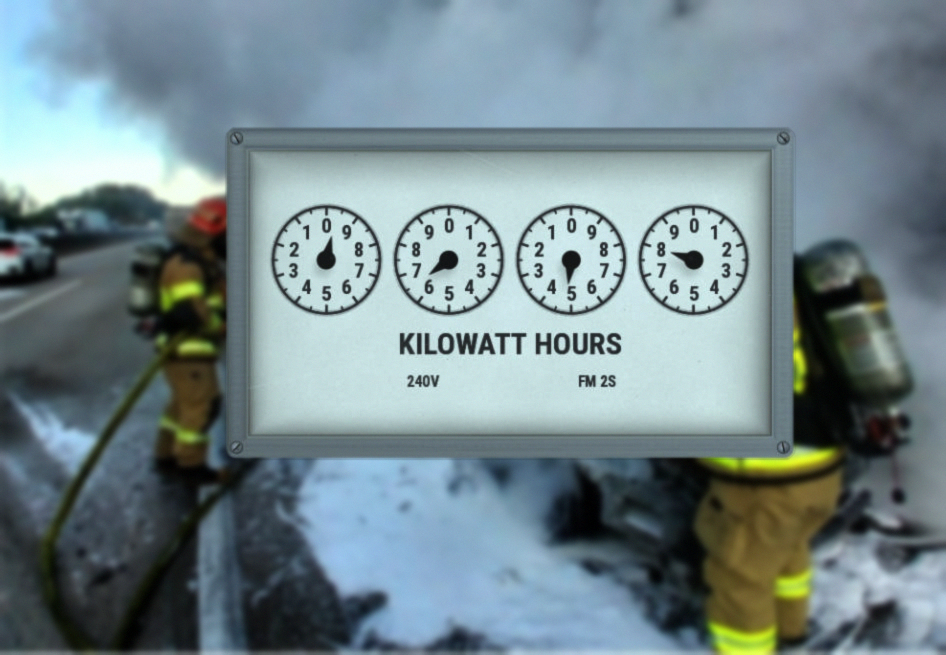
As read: {"value": 9648, "unit": "kWh"}
